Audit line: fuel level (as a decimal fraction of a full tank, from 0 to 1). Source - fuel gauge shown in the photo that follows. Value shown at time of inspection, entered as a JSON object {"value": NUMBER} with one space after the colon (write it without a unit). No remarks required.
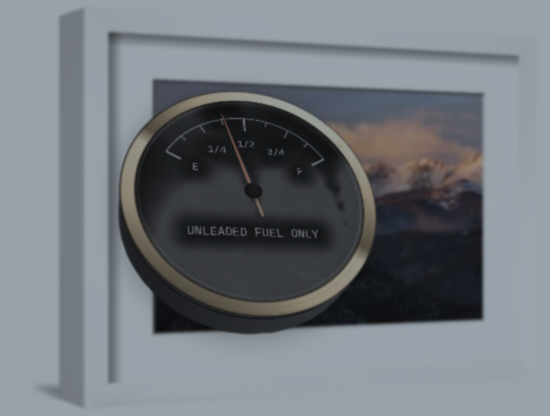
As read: {"value": 0.375}
